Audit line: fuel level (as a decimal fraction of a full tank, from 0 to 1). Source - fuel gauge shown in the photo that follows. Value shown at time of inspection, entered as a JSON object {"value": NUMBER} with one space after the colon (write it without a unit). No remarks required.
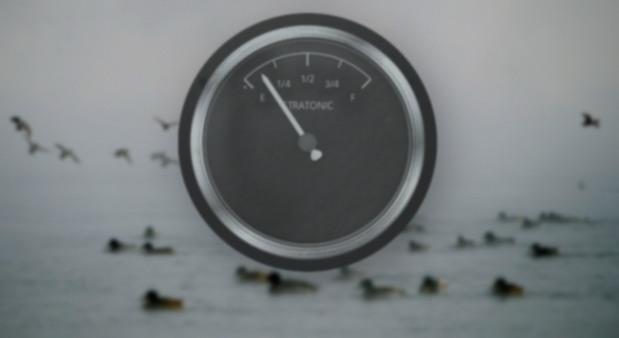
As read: {"value": 0.125}
